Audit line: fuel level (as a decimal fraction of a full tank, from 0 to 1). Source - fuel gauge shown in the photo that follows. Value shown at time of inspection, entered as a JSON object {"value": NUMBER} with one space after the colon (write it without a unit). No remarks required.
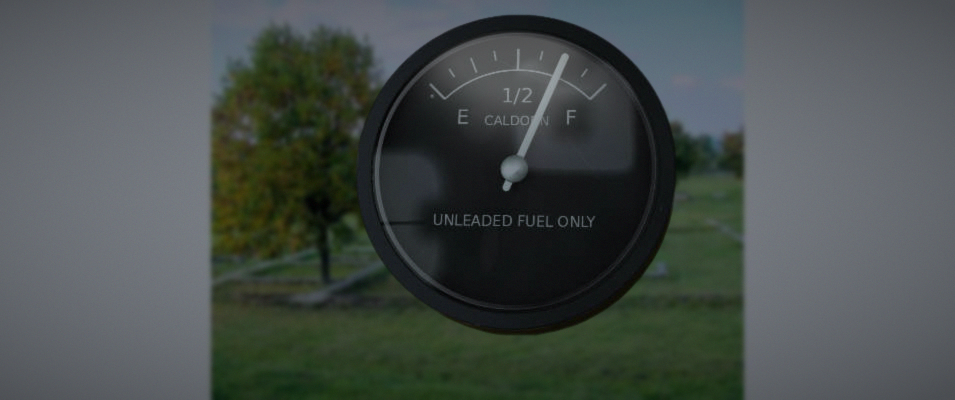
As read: {"value": 0.75}
